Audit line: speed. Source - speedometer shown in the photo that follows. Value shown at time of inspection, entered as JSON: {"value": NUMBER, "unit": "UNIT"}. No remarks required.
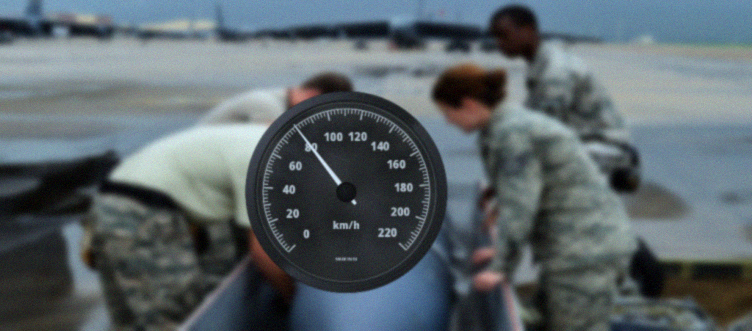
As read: {"value": 80, "unit": "km/h"}
